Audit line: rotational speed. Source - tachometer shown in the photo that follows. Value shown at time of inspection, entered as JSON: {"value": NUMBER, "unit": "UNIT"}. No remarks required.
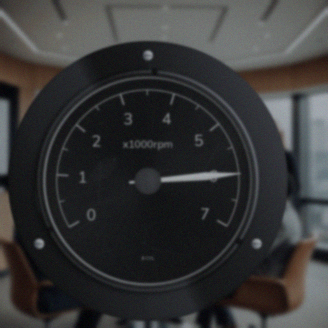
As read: {"value": 6000, "unit": "rpm"}
